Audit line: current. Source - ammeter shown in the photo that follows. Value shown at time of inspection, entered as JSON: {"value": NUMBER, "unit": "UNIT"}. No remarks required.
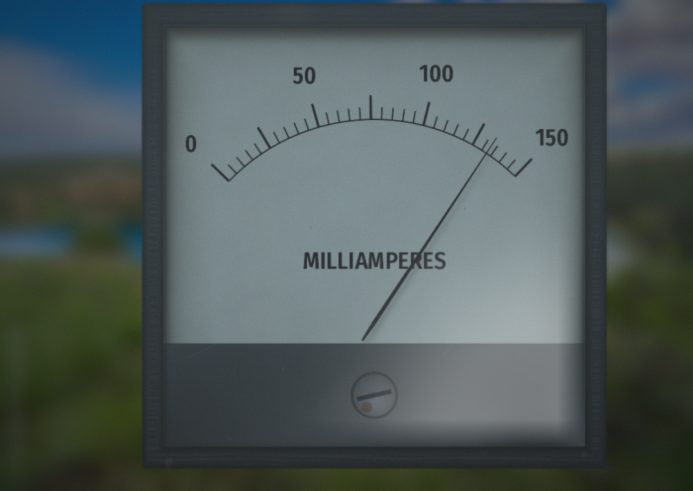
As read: {"value": 132.5, "unit": "mA"}
